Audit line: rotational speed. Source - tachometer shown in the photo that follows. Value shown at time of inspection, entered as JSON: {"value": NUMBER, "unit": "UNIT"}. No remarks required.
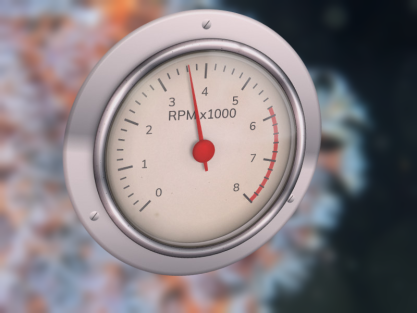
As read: {"value": 3600, "unit": "rpm"}
